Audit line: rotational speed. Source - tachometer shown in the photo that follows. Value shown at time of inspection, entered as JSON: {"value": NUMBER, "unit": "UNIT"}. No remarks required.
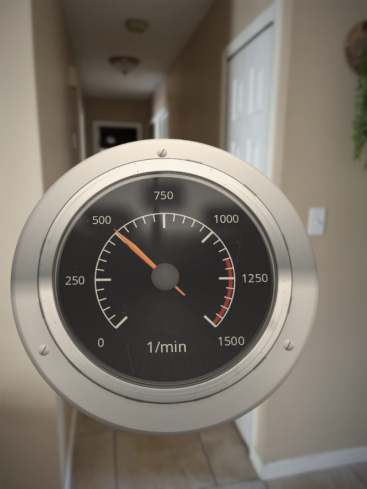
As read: {"value": 500, "unit": "rpm"}
